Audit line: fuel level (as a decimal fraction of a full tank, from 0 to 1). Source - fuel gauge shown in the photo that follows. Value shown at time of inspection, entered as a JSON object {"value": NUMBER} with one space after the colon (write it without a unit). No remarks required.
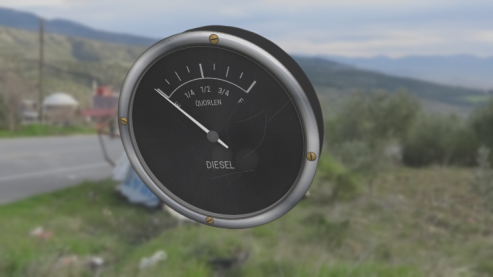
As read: {"value": 0}
